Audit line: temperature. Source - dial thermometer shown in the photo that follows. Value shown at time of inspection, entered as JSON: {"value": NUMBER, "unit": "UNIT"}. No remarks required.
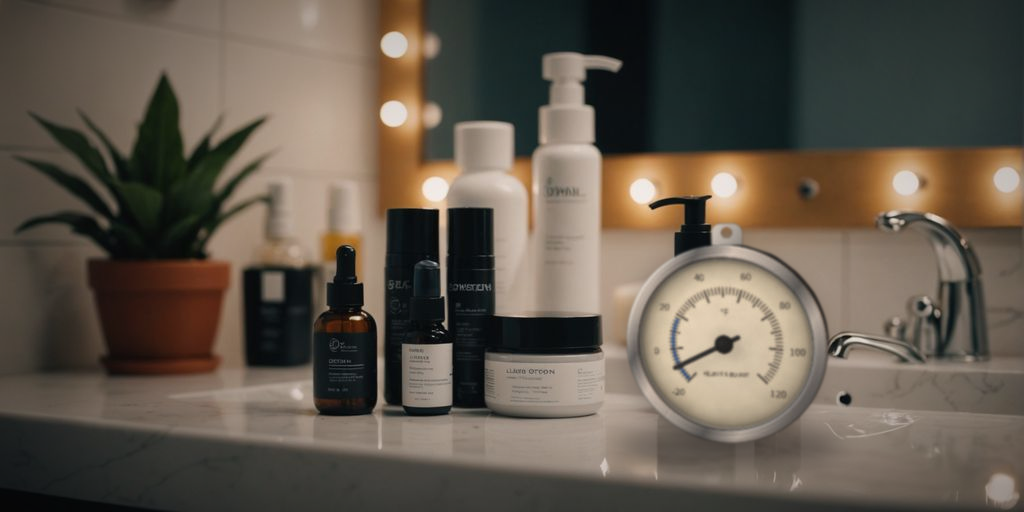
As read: {"value": -10, "unit": "°F"}
